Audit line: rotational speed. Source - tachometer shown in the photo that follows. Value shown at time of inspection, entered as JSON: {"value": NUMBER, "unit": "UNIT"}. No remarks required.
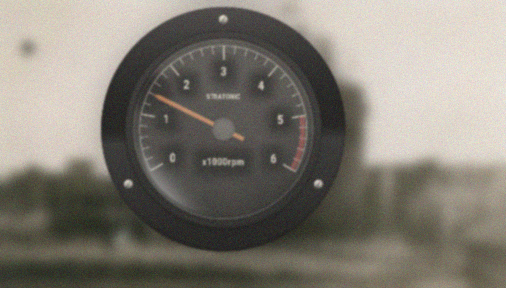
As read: {"value": 1400, "unit": "rpm"}
